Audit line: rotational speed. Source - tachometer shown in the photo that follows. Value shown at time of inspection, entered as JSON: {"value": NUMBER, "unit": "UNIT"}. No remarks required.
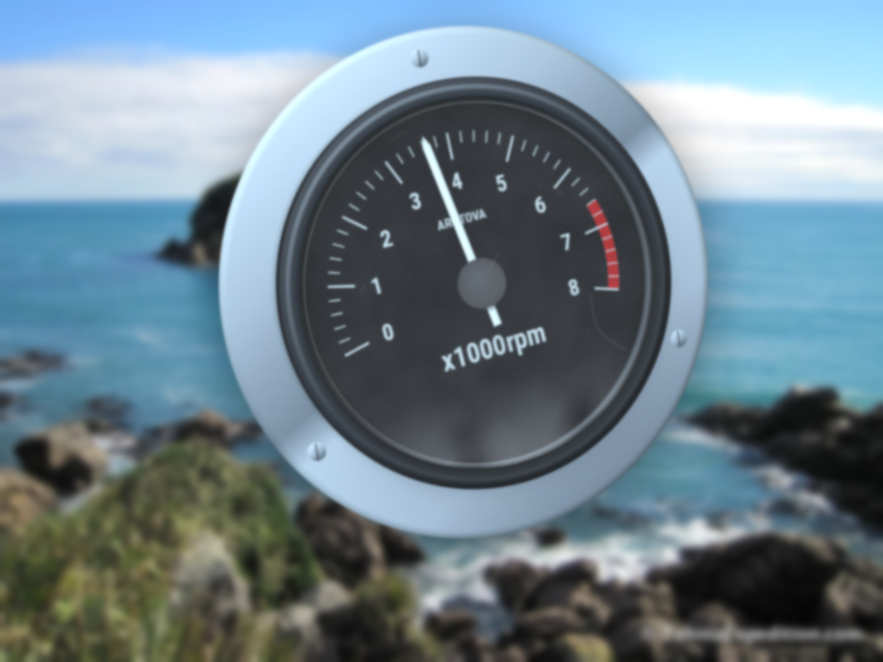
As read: {"value": 3600, "unit": "rpm"}
